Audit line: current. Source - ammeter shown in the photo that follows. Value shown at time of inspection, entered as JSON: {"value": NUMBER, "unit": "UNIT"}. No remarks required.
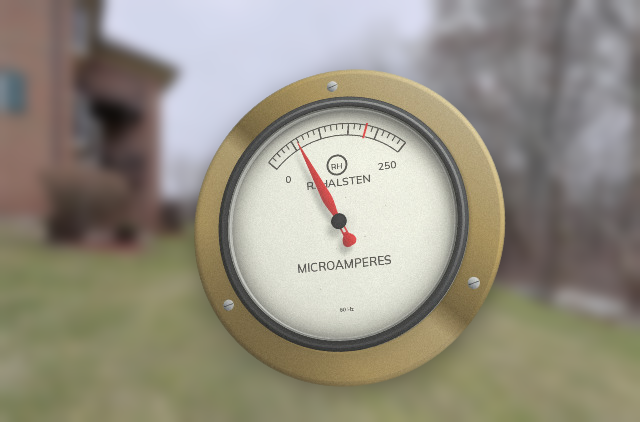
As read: {"value": 60, "unit": "µA"}
